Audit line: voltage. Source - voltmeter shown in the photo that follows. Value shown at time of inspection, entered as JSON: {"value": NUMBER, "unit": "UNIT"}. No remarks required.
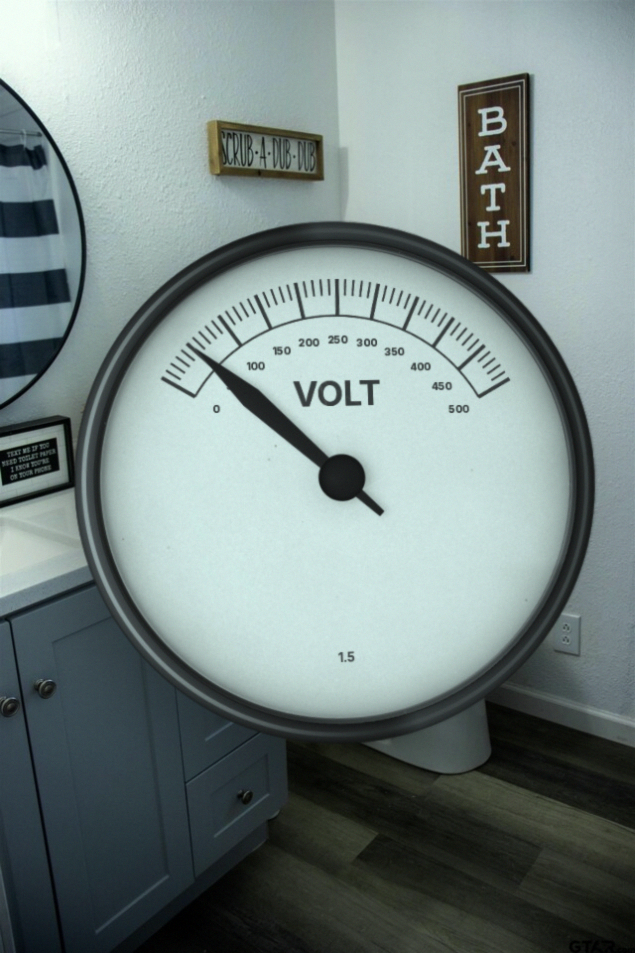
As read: {"value": 50, "unit": "V"}
